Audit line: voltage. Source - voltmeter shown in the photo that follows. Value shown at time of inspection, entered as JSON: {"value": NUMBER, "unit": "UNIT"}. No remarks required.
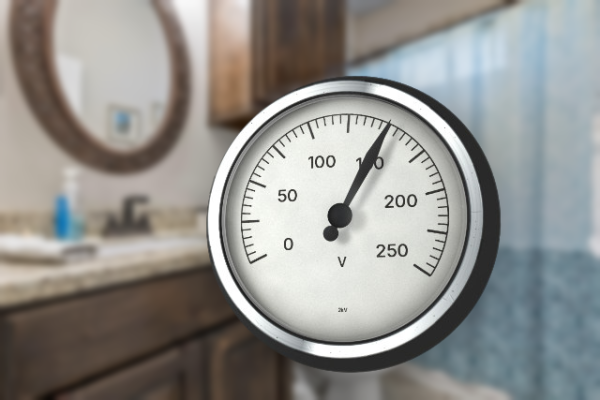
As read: {"value": 150, "unit": "V"}
